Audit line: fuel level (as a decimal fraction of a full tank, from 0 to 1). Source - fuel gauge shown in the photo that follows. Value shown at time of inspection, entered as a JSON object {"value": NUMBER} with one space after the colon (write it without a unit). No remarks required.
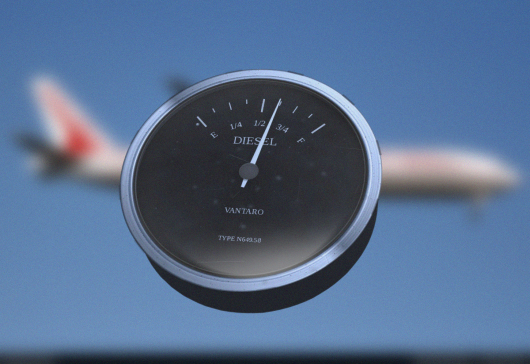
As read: {"value": 0.625}
